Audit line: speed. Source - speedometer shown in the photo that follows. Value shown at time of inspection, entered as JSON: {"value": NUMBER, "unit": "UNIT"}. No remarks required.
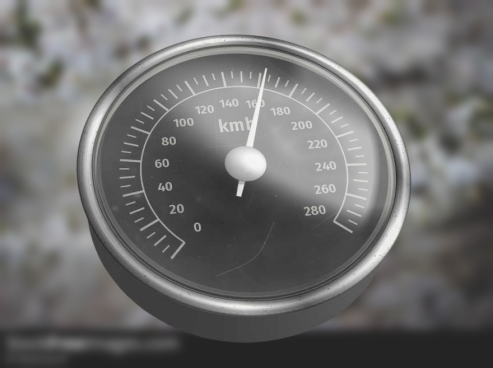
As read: {"value": 162.5, "unit": "km/h"}
